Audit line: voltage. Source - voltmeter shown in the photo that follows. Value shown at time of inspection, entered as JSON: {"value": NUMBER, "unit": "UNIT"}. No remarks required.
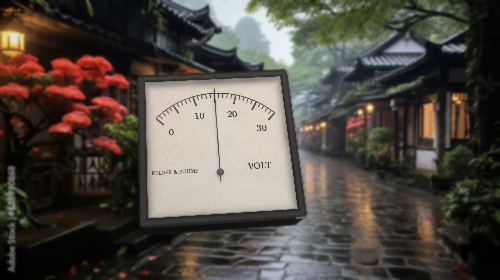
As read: {"value": 15, "unit": "V"}
